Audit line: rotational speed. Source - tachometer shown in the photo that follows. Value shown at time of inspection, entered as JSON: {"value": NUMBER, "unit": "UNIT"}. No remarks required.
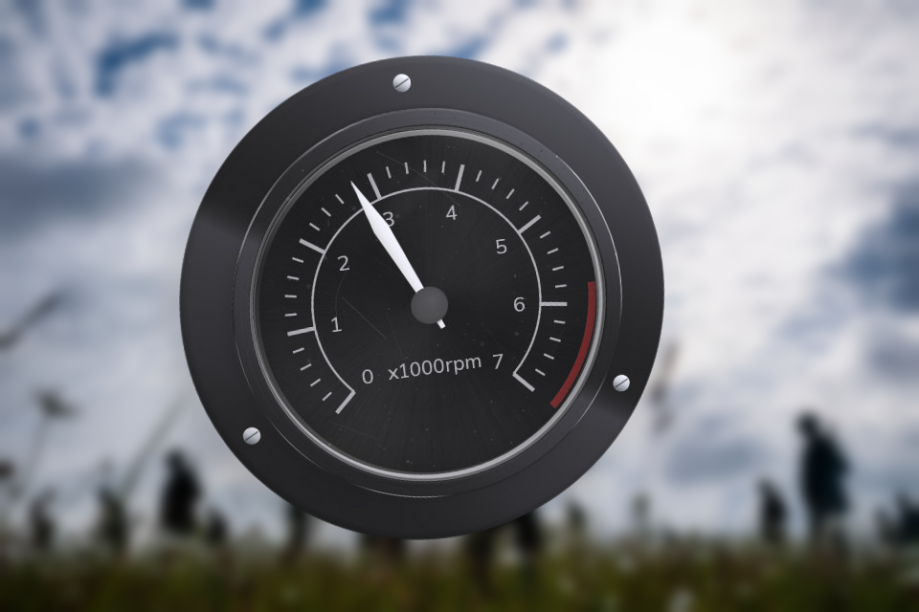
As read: {"value": 2800, "unit": "rpm"}
